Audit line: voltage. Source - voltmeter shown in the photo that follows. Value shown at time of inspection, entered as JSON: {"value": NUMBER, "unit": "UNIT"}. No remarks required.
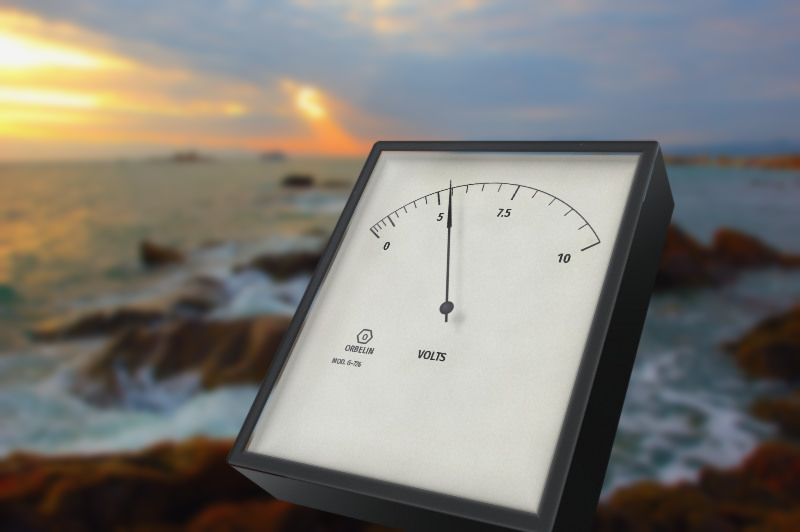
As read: {"value": 5.5, "unit": "V"}
